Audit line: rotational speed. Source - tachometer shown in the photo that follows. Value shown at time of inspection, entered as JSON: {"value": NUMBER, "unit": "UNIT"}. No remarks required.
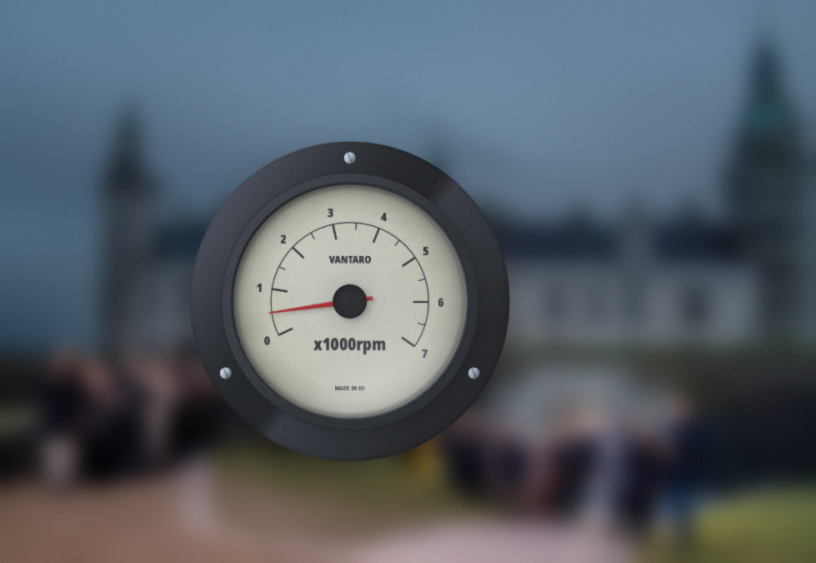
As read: {"value": 500, "unit": "rpm"}
